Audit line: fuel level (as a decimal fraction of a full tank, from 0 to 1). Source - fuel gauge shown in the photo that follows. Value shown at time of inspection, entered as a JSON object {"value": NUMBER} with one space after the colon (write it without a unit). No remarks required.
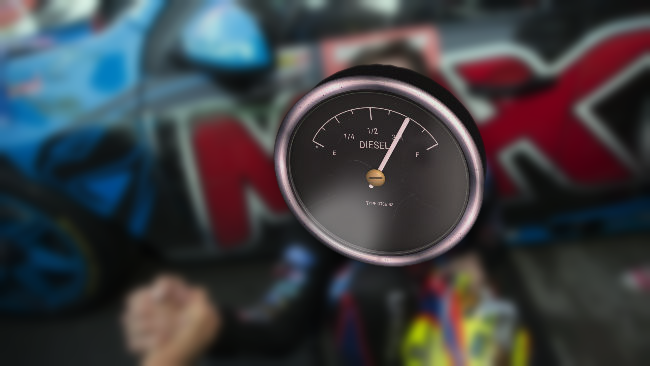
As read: {"value": 0.75}
